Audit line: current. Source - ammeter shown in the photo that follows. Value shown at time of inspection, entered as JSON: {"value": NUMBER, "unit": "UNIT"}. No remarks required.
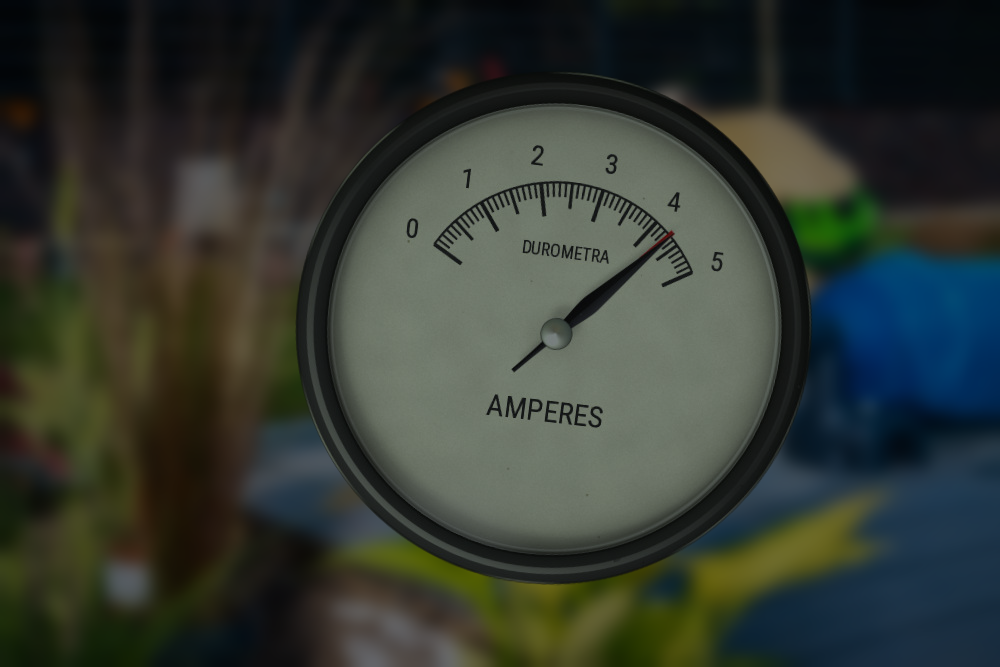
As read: {"value": 4.3, "unit": "A"}
